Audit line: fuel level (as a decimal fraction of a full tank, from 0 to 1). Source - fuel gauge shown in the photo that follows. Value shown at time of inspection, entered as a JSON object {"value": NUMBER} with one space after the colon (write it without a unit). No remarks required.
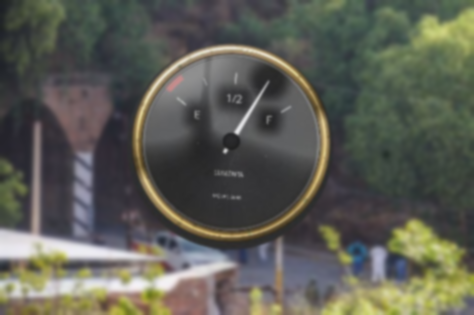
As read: {"value": 0.75}
